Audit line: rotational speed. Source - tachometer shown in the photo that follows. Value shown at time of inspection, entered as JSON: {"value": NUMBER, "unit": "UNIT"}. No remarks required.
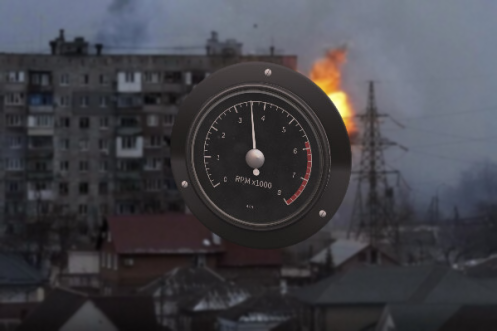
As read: {"value": 3600, "unit": "rpm"}
